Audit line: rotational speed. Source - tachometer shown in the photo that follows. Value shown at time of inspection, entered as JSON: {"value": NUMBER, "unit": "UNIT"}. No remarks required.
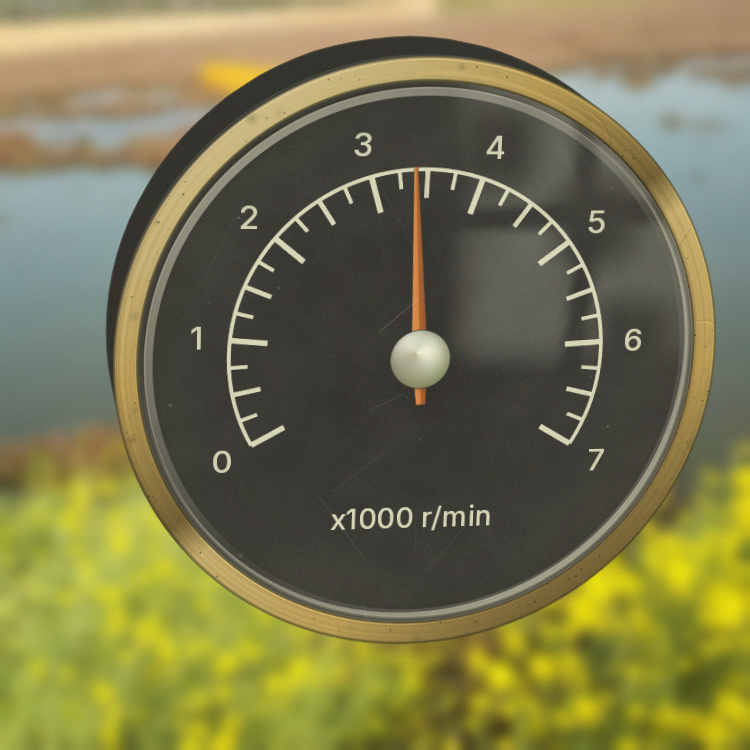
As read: {"value": 3375, "unit": "rpm"}
